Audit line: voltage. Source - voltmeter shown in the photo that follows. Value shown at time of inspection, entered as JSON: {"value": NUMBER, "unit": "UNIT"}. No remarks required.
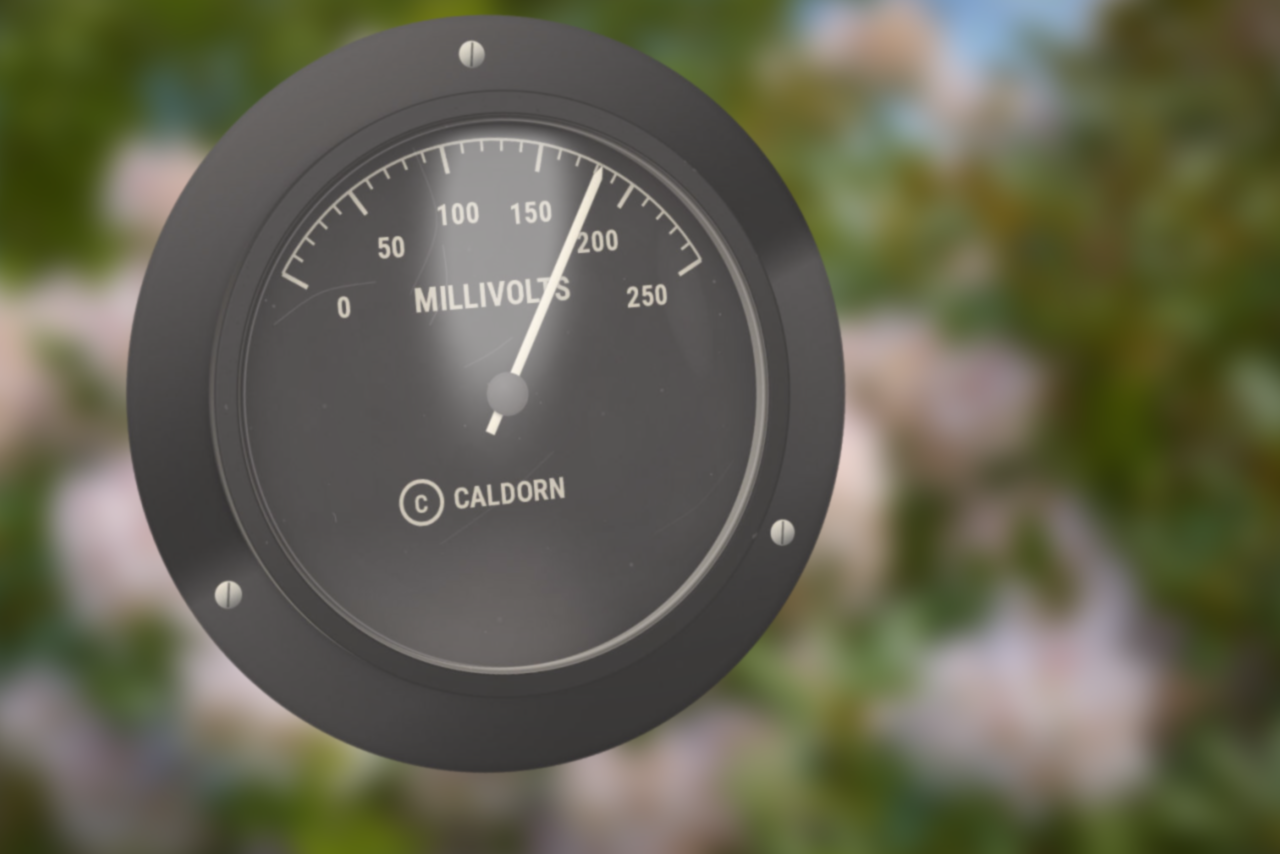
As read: {"value": 180, "unit": "mV"}
